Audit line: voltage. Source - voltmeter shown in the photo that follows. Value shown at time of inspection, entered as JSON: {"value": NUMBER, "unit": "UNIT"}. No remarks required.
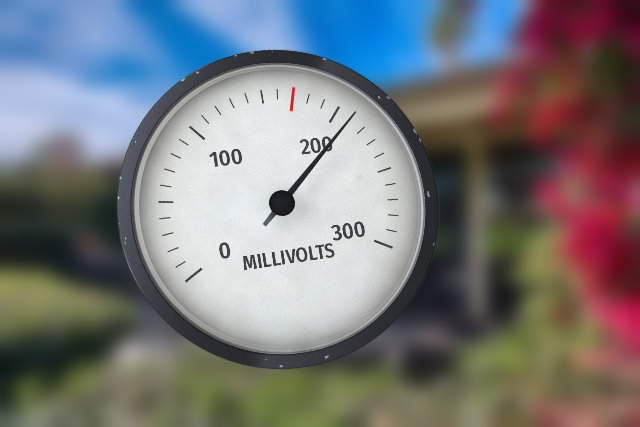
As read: {"value": 210, "unit": "mV"}
